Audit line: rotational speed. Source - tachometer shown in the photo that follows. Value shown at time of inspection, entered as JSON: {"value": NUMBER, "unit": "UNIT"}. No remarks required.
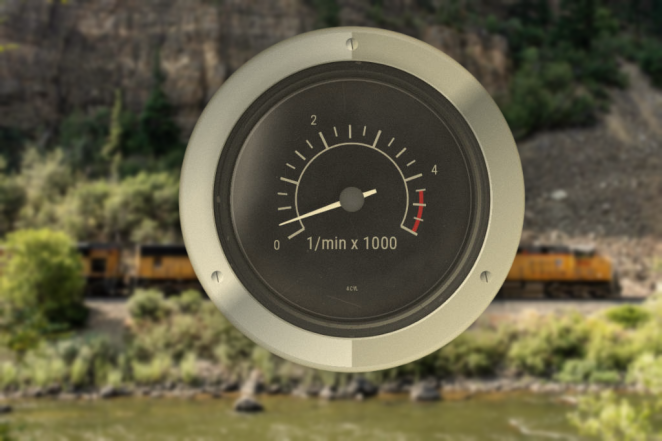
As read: {"value": 250, "unit": "rpm"}
